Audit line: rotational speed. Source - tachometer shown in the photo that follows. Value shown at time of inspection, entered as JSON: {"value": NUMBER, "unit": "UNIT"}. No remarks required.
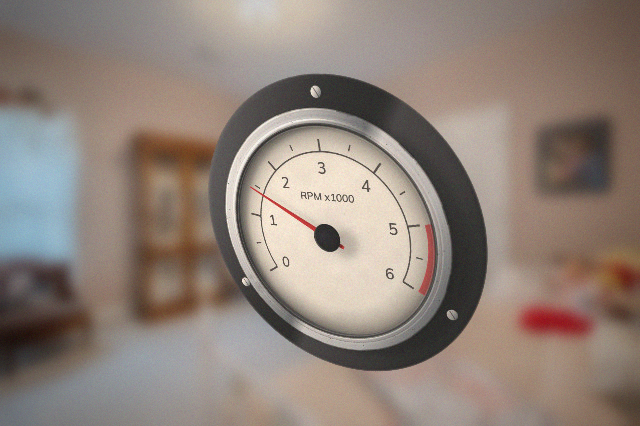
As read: {"value": 1500, "unit": "rpm"}
